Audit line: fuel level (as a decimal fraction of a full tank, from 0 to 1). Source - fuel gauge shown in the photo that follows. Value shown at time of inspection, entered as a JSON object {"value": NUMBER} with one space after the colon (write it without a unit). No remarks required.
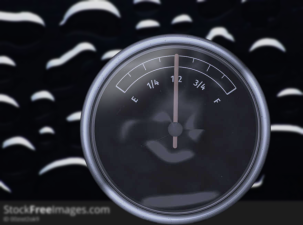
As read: {"value": 0.5}
